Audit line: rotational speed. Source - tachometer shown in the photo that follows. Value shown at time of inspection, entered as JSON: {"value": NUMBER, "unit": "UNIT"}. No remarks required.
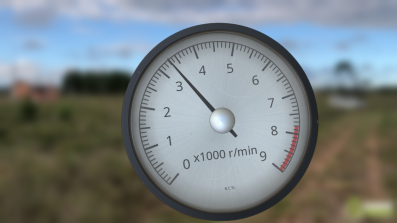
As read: {"value": 3300, "unit": "rpm"}
